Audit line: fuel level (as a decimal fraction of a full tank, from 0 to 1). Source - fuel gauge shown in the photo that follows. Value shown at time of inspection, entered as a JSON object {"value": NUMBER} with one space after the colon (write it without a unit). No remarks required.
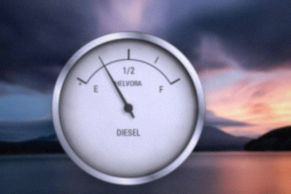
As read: {"value": 0.25}
